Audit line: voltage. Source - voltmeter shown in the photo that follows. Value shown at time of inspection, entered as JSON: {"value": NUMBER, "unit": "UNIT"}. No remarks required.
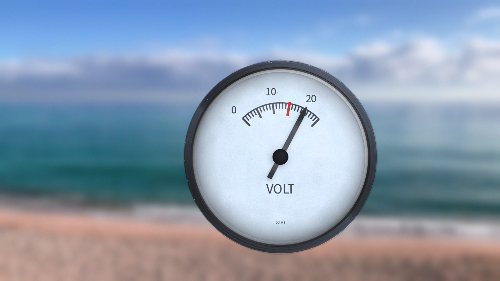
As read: {"value": 20, "unit": "V"}
